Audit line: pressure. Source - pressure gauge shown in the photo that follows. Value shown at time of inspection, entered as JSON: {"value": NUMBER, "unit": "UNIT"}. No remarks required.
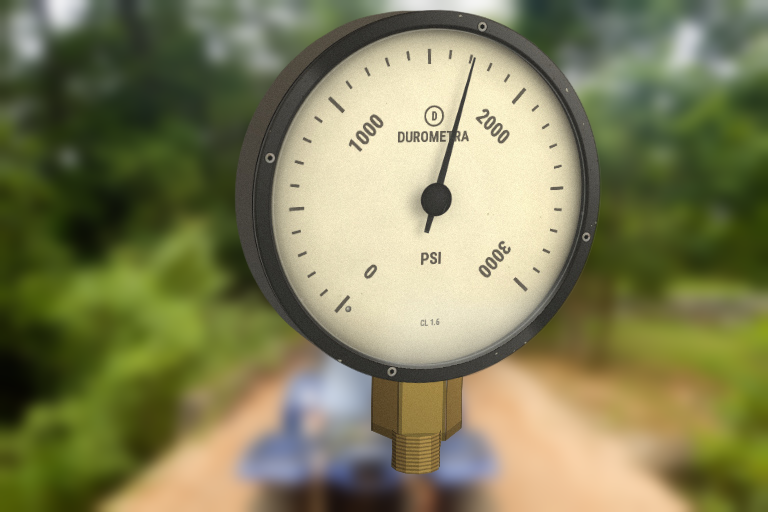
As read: {"value": 1700, "unit": "psi"}
